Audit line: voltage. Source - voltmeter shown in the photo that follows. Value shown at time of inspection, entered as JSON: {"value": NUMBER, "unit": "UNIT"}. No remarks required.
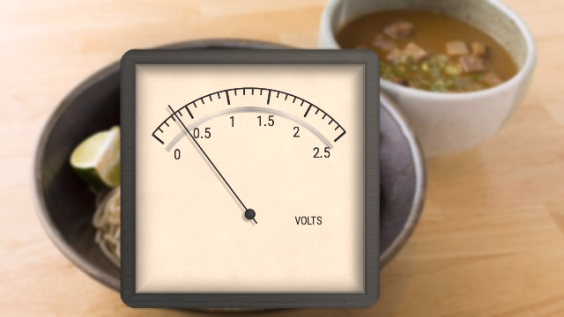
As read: {"value": 0.35, "unit": "V"}
